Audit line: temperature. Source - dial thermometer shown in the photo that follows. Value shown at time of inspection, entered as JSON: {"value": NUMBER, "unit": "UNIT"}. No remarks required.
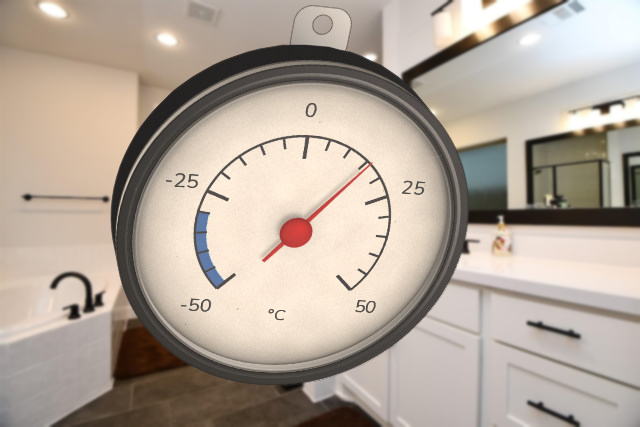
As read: {"value": 15, "unit": "°C"}
